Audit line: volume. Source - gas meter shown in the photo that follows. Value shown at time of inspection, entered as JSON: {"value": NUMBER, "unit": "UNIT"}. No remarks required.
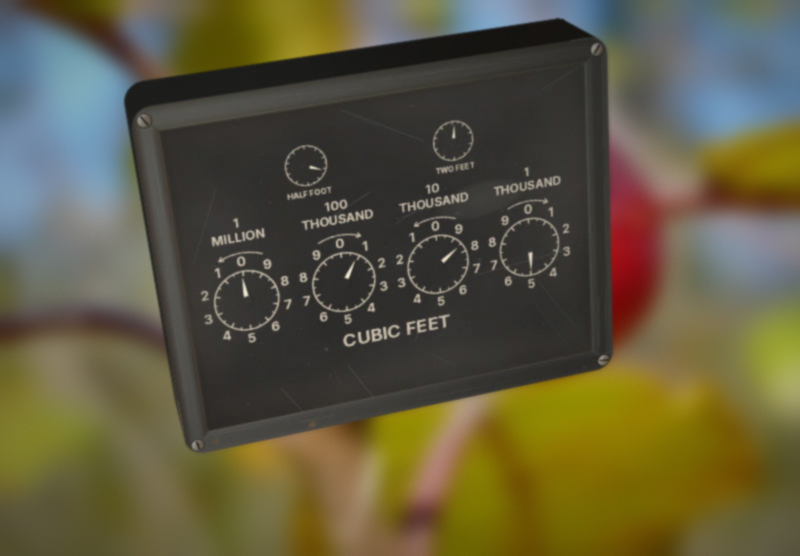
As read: {"value": 8500, "unit": "ft³"}
